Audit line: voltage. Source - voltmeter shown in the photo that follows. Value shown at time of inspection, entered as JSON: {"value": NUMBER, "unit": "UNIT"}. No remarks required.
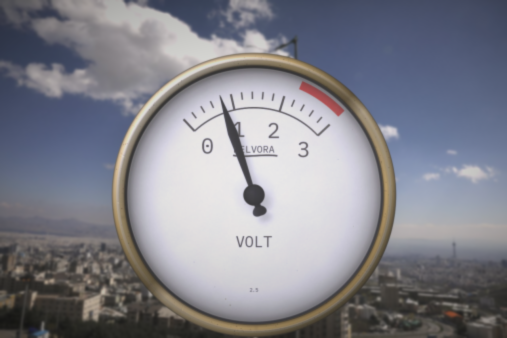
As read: {"value": 0.8, "unit": "V"}
